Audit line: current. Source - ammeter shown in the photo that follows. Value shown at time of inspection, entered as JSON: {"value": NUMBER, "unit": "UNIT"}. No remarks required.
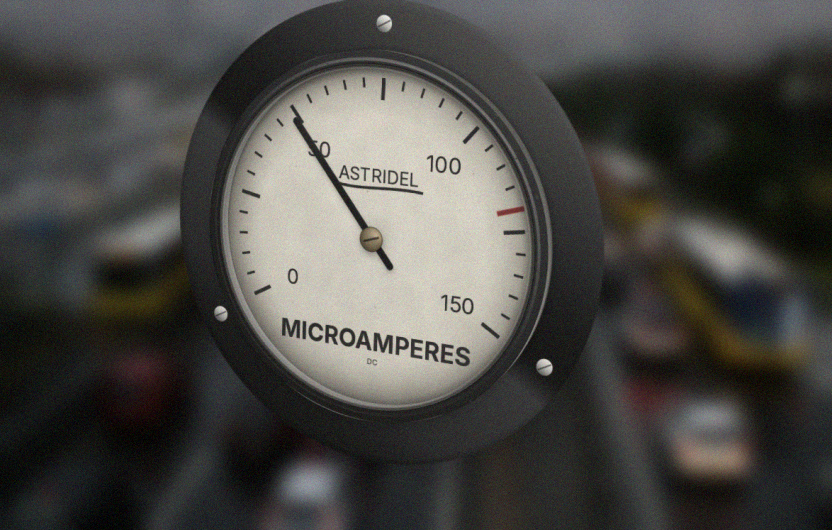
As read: {"value": 50, "unit": "µA"}
